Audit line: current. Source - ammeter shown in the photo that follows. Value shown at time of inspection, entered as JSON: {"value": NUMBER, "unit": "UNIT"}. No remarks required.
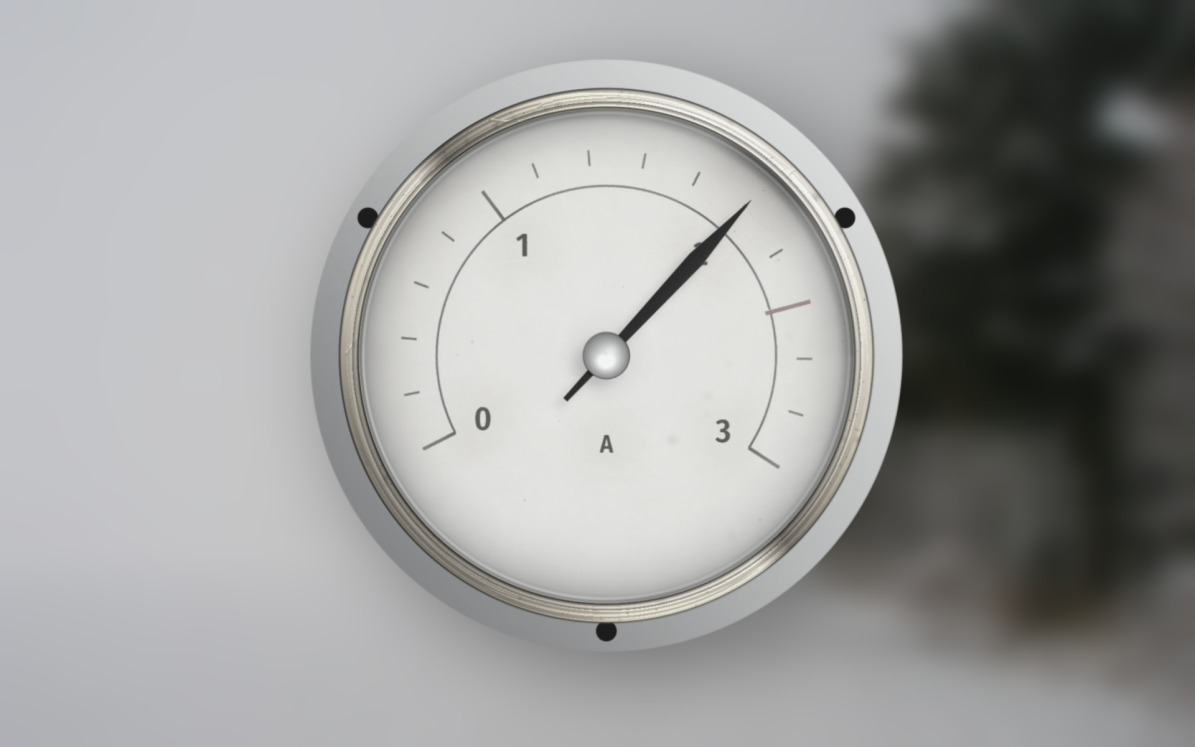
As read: {"value": 2, "unit": "A"}
